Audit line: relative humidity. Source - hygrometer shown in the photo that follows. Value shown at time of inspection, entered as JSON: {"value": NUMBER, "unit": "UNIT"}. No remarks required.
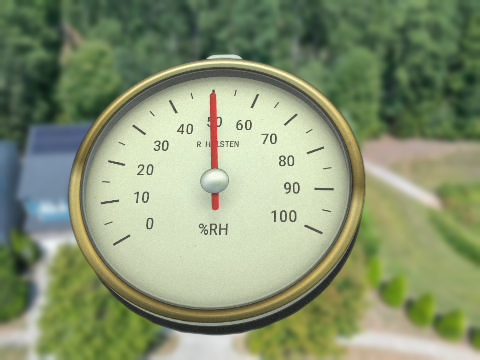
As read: {"value": 50, "unit": "%"}
